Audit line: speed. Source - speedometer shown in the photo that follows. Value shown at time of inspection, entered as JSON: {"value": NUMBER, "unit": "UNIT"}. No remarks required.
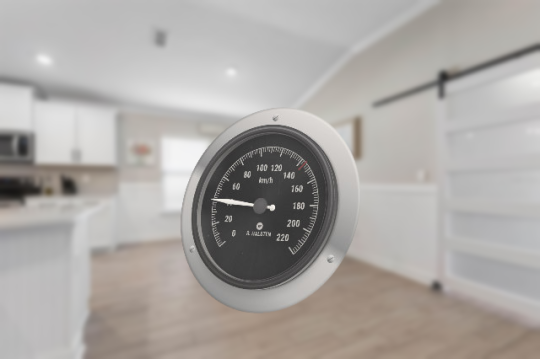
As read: {"value": 40, "unit": "km/h"}
